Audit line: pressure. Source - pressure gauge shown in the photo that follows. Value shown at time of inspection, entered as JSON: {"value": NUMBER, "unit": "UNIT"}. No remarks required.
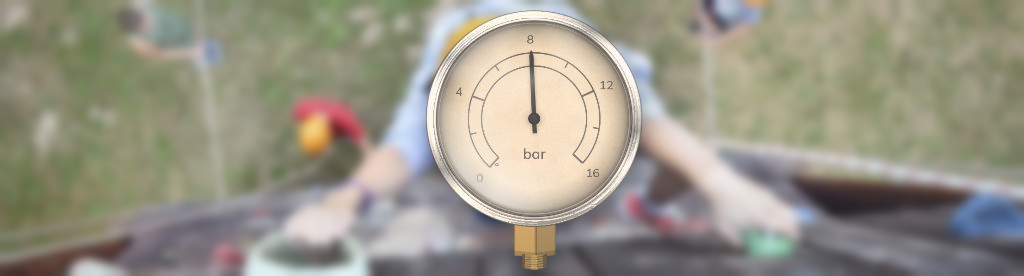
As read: {"value": 8, "unit": "bar"}
